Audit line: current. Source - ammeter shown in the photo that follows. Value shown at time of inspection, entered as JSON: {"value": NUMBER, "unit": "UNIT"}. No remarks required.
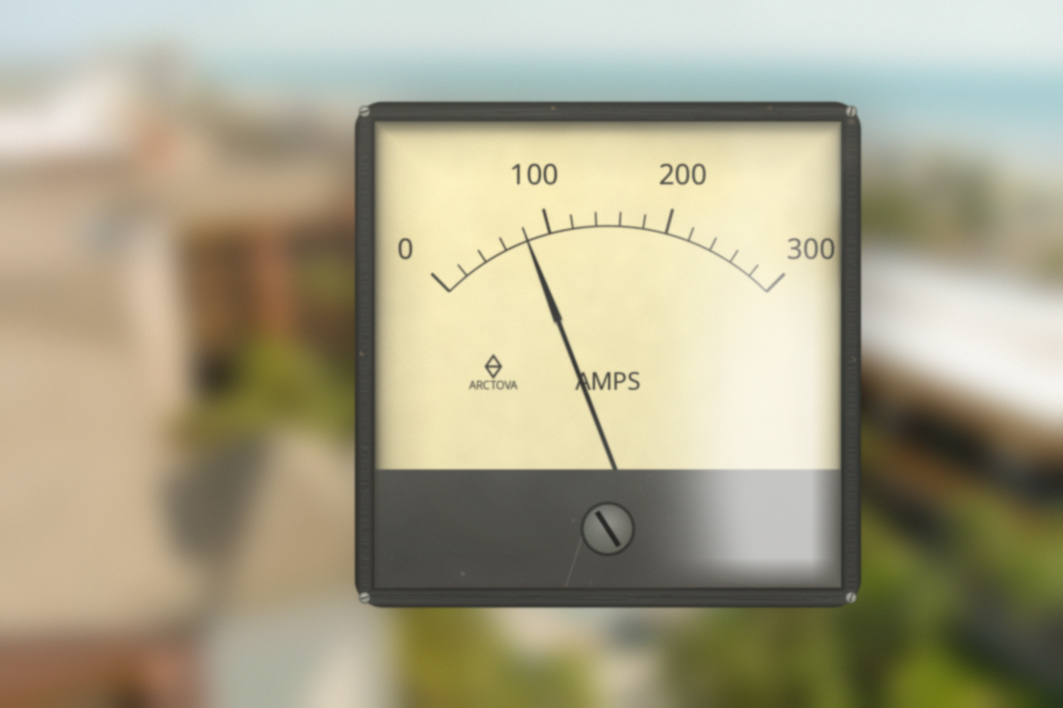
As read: {"value": 80, "unit": "A"}
